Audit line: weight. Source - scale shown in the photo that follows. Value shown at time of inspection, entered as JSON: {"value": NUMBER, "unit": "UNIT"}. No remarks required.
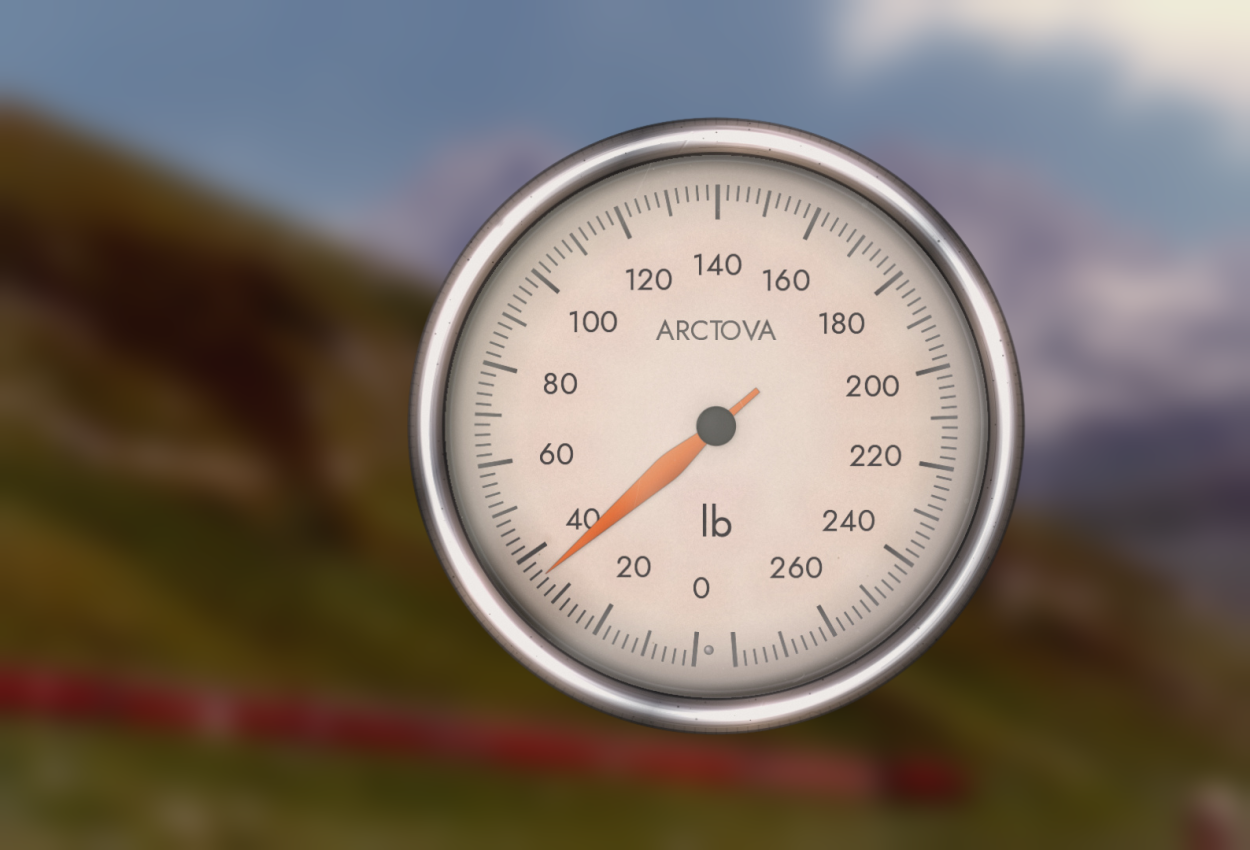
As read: {"value": 35, "unit": "lb"}
